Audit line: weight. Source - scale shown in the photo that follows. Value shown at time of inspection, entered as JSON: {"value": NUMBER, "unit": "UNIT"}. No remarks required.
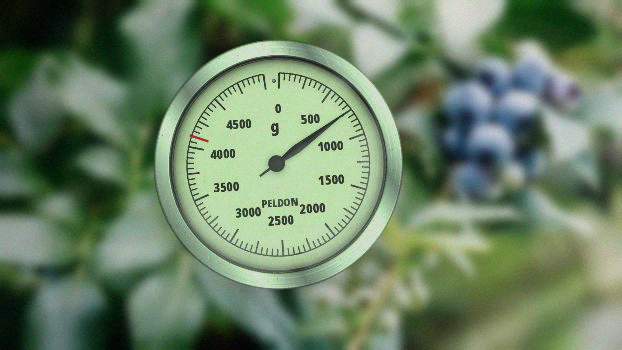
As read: {"value": 750, "unit": "g"}
